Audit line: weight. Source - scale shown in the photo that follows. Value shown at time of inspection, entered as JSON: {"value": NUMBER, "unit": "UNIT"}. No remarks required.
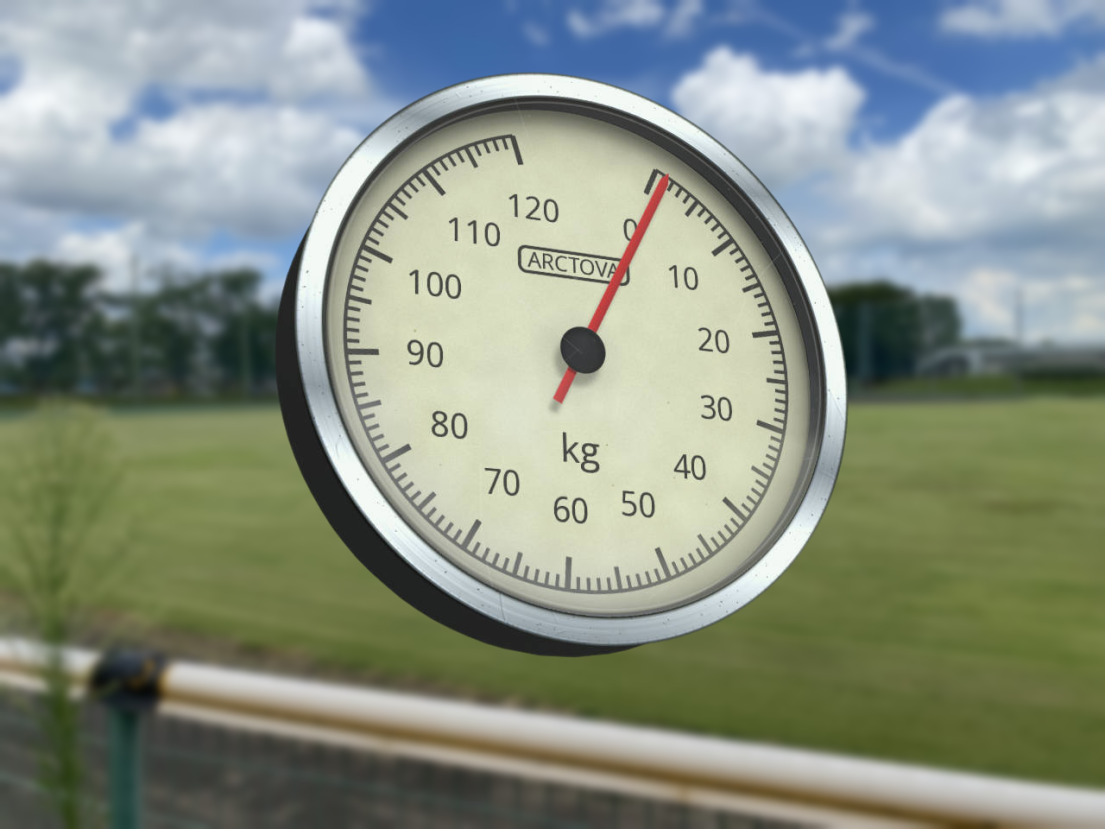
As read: {"value": 1, "unit": "kg"}
